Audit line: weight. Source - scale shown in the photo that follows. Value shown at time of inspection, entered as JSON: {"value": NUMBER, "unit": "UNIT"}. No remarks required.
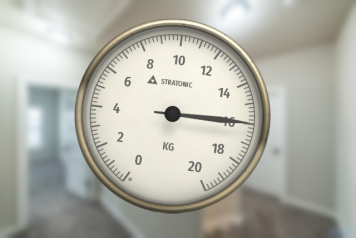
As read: {"value": 16, "unit": "kg"}
